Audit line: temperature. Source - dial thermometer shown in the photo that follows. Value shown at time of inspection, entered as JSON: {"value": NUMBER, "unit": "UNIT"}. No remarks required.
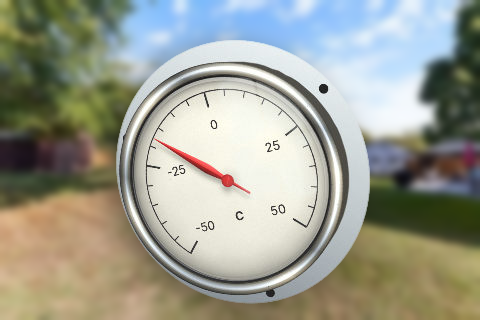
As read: {"value": -17.5, "unit": "°C"}
